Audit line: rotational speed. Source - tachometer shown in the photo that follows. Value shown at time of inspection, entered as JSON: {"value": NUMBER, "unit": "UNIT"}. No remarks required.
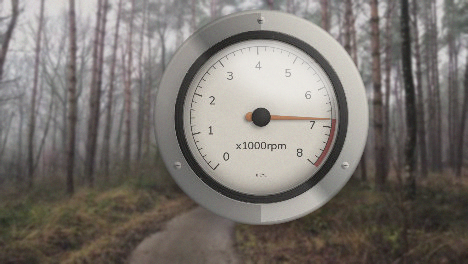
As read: {"value": 6800, "unit": "rpm"}
